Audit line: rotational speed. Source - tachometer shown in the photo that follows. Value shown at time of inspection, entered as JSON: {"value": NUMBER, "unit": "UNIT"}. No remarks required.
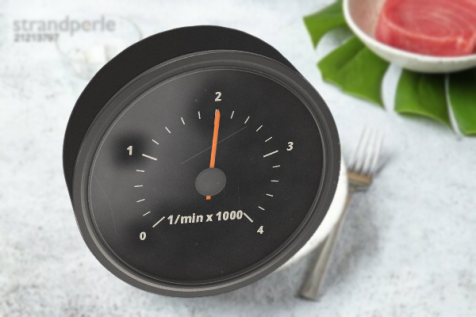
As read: {"value": 2000, "unit": "rpm"}
